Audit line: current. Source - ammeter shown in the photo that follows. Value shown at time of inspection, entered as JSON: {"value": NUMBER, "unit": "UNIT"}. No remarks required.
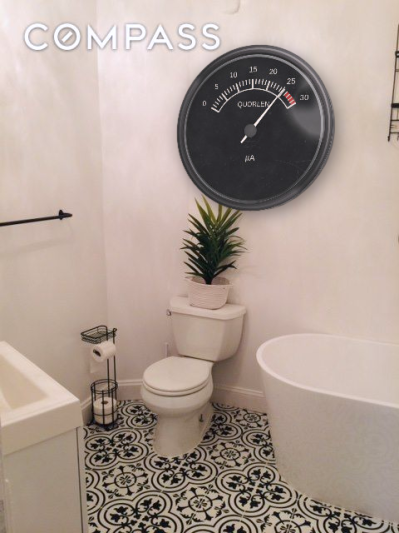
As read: {"value": 25, "unit": "µA"}
